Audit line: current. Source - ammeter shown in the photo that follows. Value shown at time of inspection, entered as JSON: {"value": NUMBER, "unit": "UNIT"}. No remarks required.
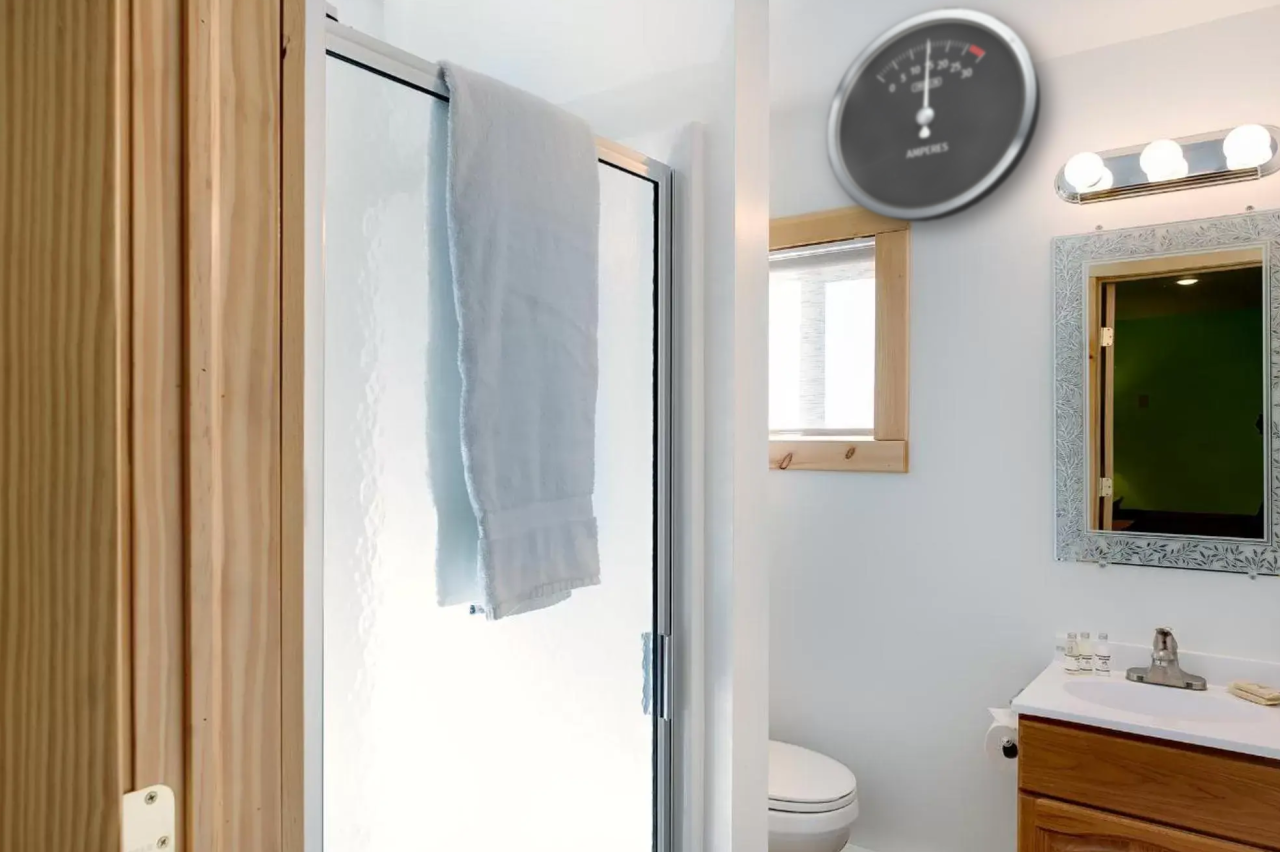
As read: {"value": 15, "unit": "A"}
